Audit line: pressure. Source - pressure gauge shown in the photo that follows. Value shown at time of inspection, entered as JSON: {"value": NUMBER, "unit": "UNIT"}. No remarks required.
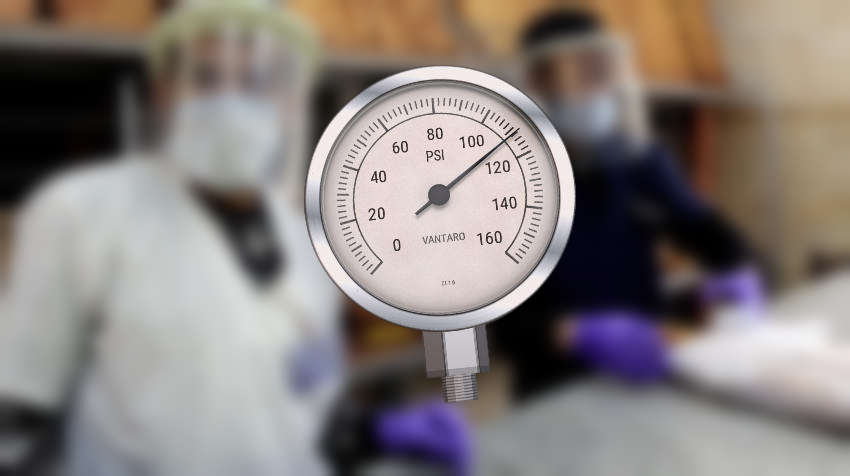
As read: {"value": 112, "unit": "psi"}
